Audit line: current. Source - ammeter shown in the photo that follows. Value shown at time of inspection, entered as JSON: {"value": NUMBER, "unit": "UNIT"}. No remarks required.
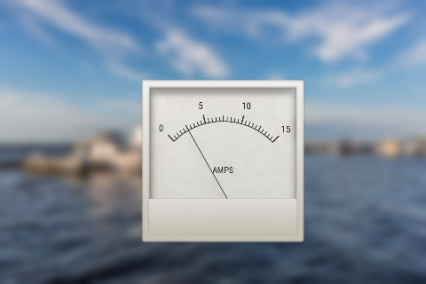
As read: {"value": 2.5, "unit": "A"}
